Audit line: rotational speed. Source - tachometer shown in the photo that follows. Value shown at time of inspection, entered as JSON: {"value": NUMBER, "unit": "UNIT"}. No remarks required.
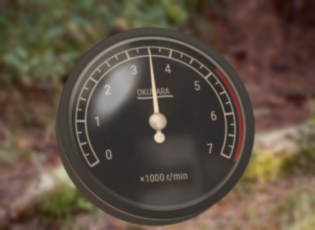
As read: {"value": 3500, "unit": "rpm"}
